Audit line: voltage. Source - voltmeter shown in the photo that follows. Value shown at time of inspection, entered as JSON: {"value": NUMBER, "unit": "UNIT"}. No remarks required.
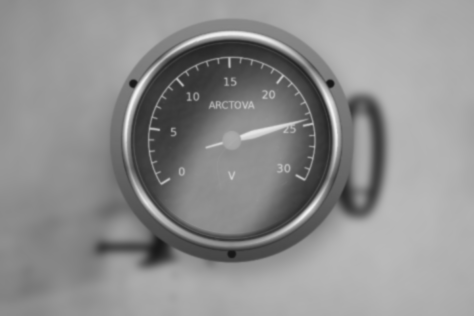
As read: {"value": 24.5, "unit": "V"}
